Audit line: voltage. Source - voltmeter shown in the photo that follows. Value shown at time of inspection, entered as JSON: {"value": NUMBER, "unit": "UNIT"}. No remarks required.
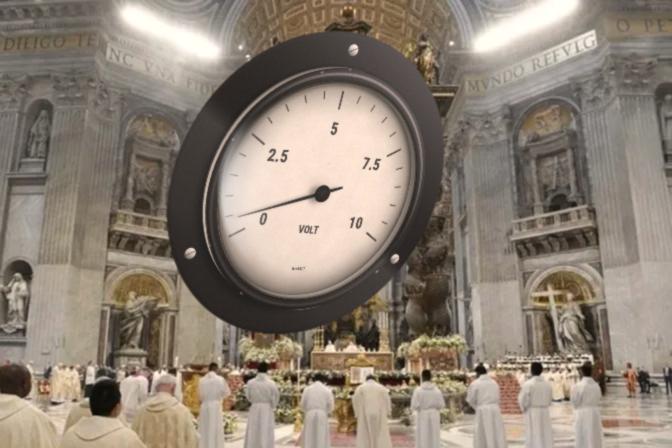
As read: {"value": 0.5, "unit": "V"}
